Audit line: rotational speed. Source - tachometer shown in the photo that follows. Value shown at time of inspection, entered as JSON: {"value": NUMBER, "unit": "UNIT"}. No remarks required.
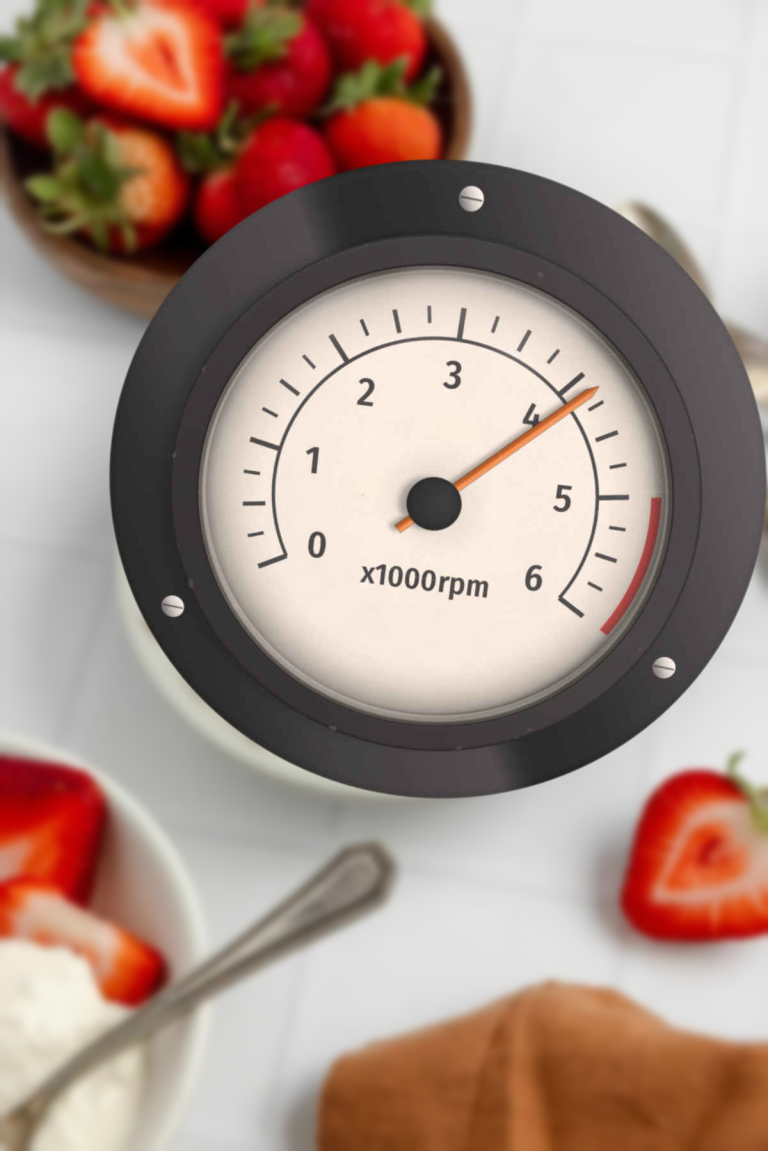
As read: {"value": 4125, "unit": "rpm"}
